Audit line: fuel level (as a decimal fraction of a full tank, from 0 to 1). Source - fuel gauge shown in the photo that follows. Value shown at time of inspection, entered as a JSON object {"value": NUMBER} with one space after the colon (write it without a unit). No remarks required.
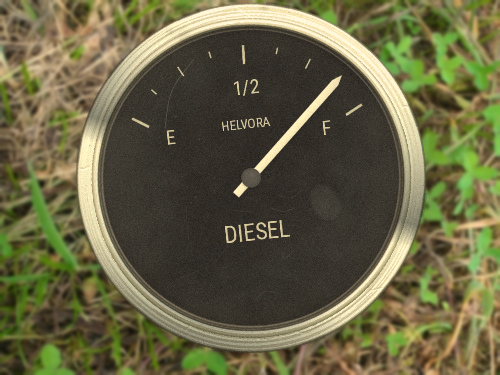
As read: {"value": 0.875}
